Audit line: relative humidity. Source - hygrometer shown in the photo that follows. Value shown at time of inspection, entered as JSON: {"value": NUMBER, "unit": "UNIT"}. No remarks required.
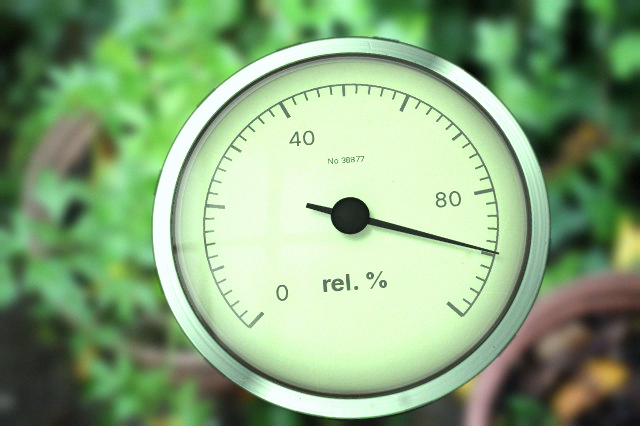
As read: {"value": 90, "unit": "%"}
